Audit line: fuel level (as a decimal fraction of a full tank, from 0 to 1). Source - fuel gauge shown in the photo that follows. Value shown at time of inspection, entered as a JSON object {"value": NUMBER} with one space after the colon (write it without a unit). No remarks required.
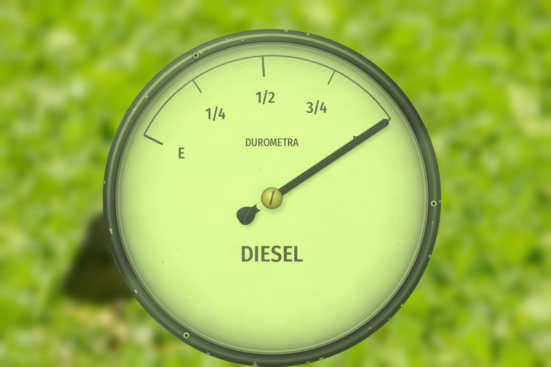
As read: {"value": 1}
